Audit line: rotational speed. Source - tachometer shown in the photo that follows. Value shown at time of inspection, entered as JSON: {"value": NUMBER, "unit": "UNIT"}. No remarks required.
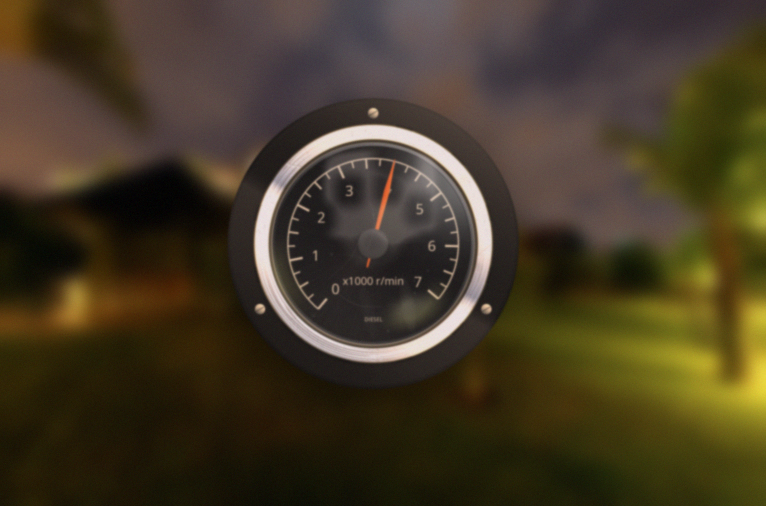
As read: {"value": 4000, "unit": "rpm"}
